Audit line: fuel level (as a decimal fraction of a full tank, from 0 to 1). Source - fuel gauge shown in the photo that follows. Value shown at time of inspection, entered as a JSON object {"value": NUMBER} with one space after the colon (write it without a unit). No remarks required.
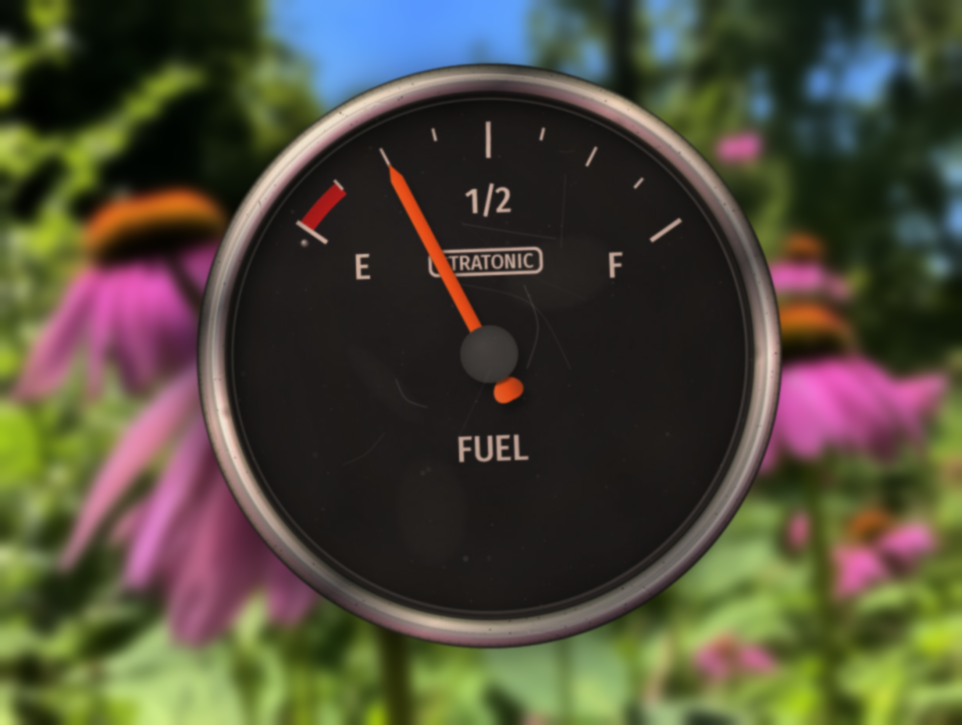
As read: {"value": 0.25}
